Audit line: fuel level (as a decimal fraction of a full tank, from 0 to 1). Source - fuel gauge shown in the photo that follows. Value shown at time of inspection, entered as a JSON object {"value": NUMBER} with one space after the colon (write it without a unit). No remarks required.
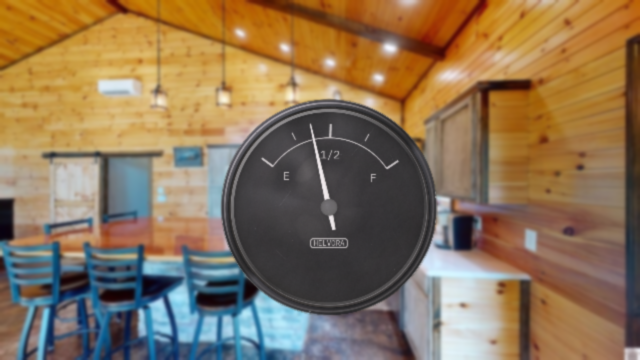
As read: {"value": 0.375}
